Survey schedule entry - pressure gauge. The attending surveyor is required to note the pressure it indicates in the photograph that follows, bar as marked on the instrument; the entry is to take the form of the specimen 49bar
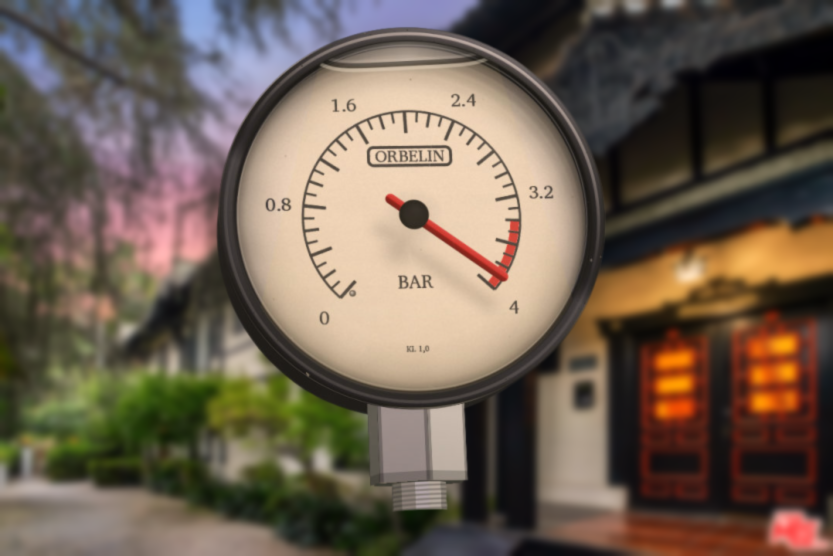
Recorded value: 3.9bar
